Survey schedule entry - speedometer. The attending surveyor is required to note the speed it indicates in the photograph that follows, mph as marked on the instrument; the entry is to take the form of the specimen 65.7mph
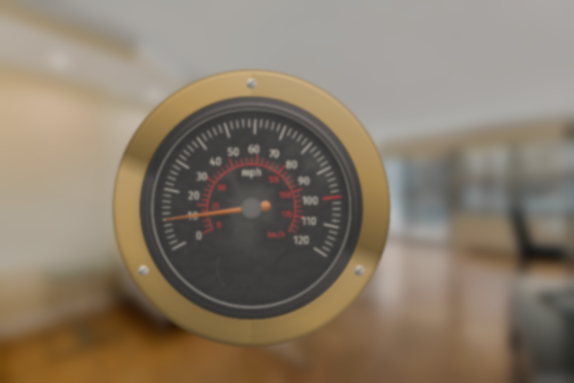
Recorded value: 10mph
